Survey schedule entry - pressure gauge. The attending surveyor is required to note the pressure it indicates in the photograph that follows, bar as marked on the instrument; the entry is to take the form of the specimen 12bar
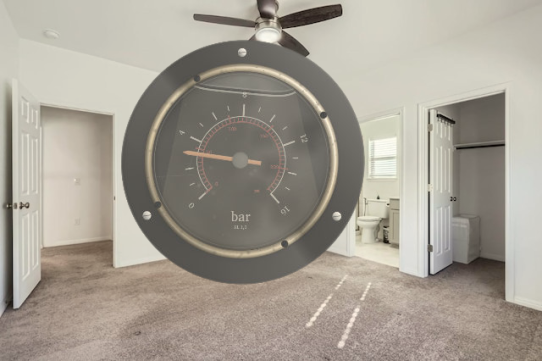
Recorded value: 3bar
